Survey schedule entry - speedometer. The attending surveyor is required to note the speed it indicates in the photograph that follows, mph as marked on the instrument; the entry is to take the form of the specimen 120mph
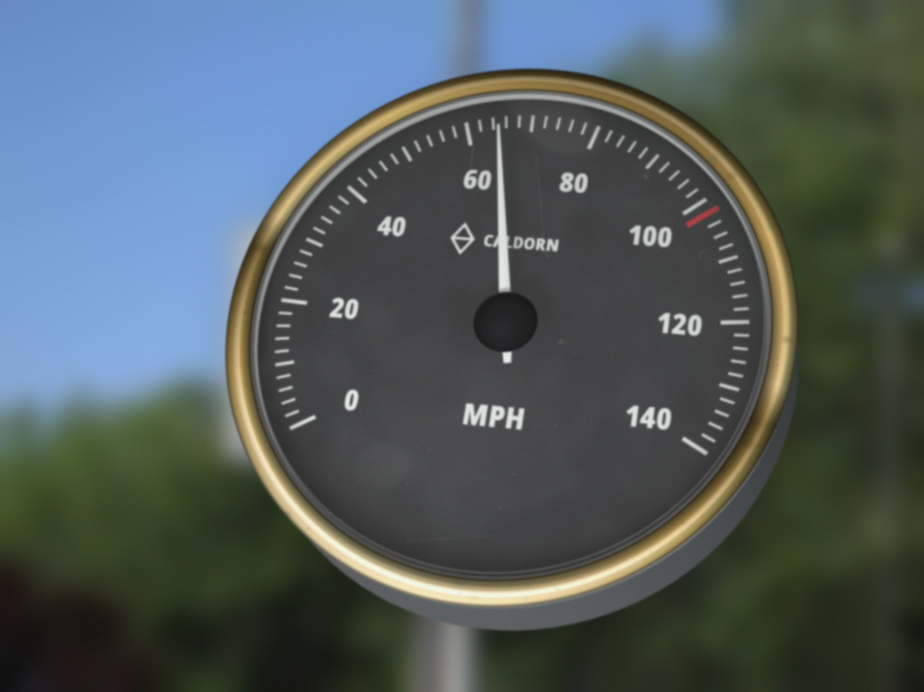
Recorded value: 65mph
